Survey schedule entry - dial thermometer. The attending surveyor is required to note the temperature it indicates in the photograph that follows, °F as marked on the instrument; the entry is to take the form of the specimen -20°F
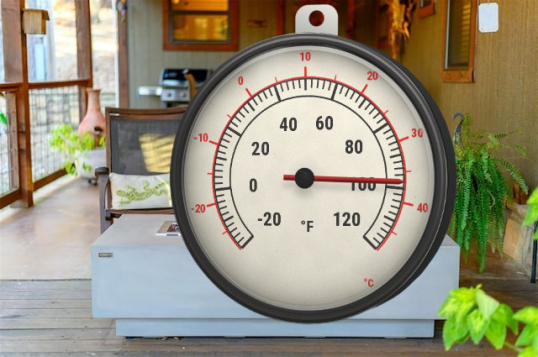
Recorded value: 98°F
